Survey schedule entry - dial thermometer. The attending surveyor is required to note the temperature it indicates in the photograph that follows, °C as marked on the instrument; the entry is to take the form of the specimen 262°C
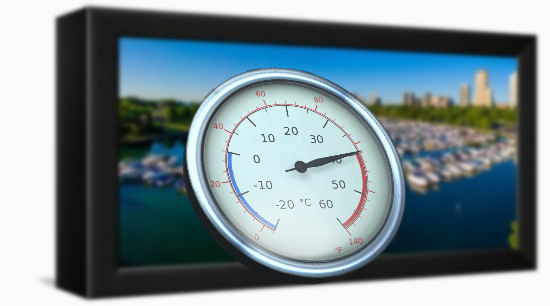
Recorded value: 40°C
